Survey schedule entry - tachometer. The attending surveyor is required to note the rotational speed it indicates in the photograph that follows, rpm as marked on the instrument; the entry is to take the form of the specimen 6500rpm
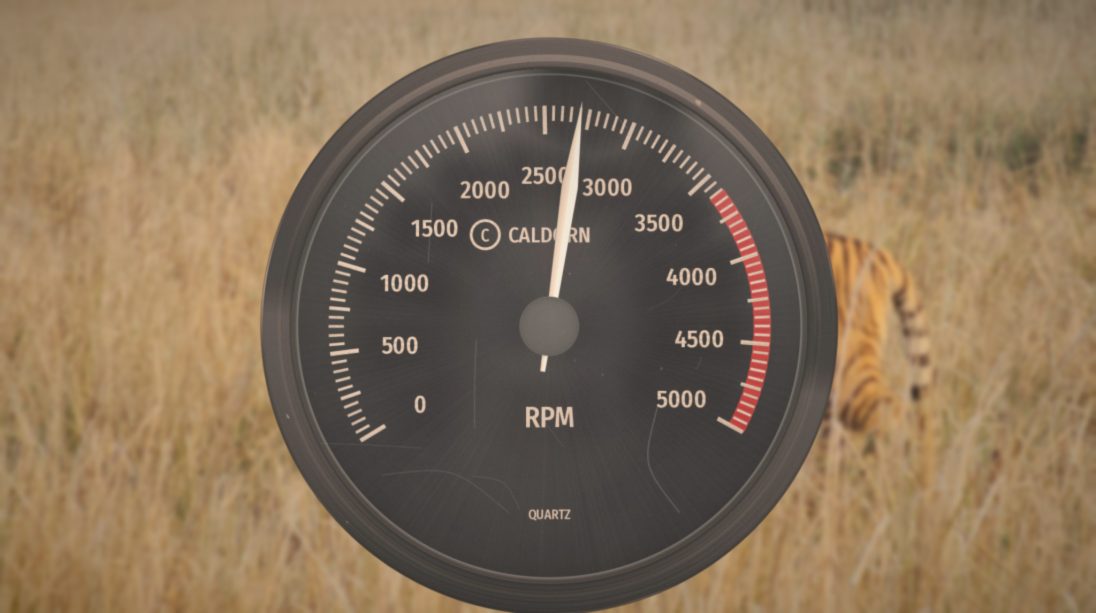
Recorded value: 2700rpm
